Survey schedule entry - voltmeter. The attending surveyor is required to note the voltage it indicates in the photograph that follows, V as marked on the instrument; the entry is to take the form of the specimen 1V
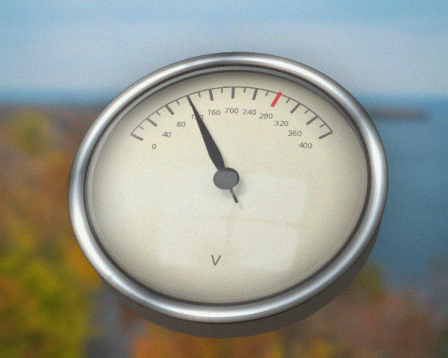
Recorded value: 120V
